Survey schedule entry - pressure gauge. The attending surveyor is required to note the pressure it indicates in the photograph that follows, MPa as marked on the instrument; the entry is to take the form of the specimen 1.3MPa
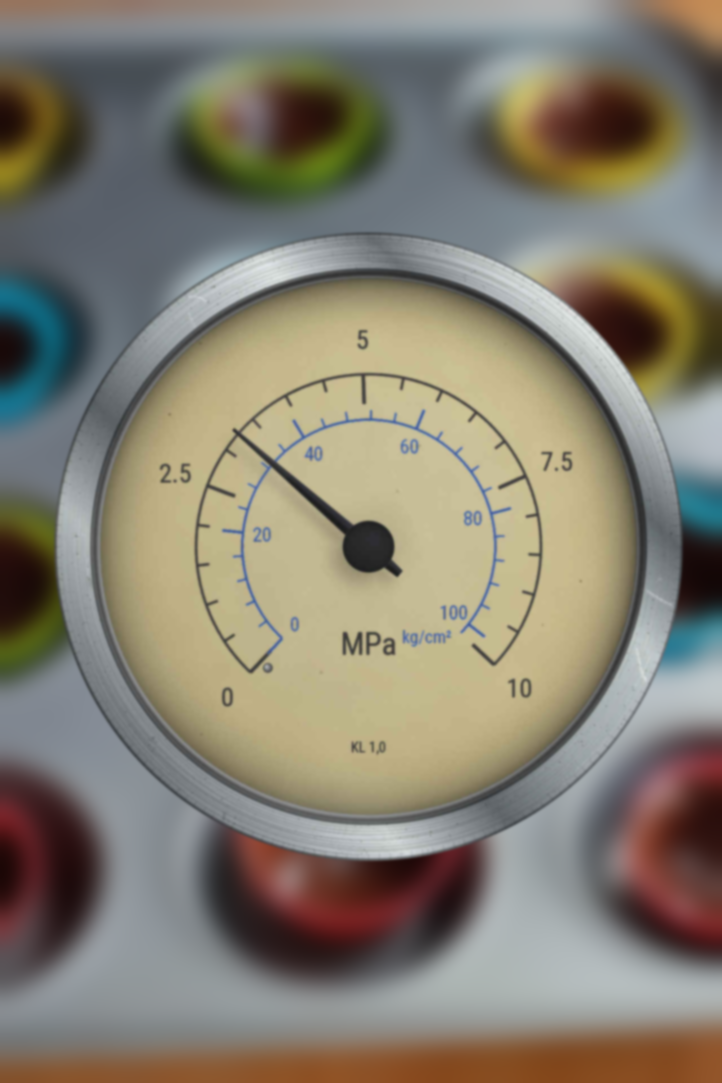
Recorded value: 3.25MPa
